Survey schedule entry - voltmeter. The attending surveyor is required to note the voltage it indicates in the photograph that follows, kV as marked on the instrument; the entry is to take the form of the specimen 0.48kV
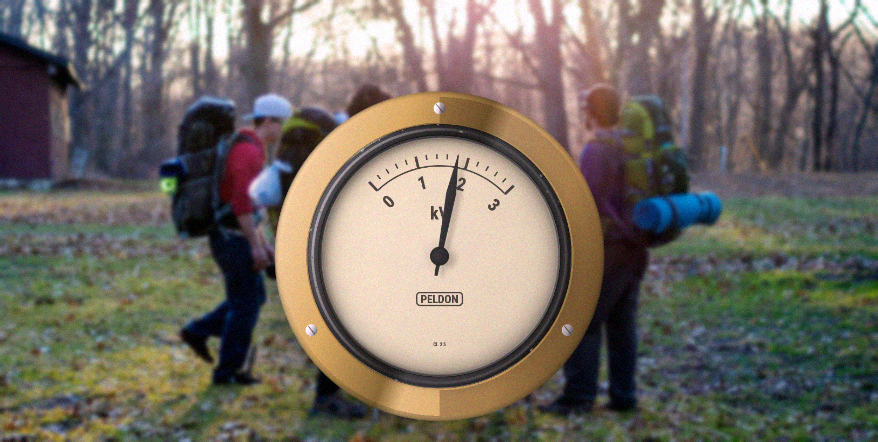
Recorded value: 1.8kV
